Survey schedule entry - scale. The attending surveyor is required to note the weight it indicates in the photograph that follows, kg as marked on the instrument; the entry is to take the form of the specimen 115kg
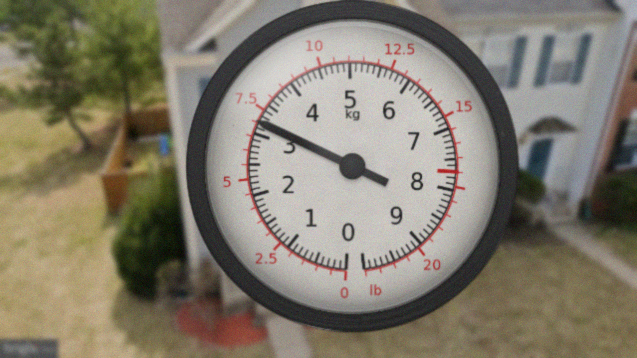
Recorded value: 3.2kg
